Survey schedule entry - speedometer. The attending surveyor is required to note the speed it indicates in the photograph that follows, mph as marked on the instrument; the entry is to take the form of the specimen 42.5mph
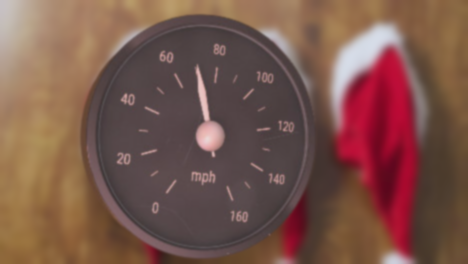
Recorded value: 70mph
